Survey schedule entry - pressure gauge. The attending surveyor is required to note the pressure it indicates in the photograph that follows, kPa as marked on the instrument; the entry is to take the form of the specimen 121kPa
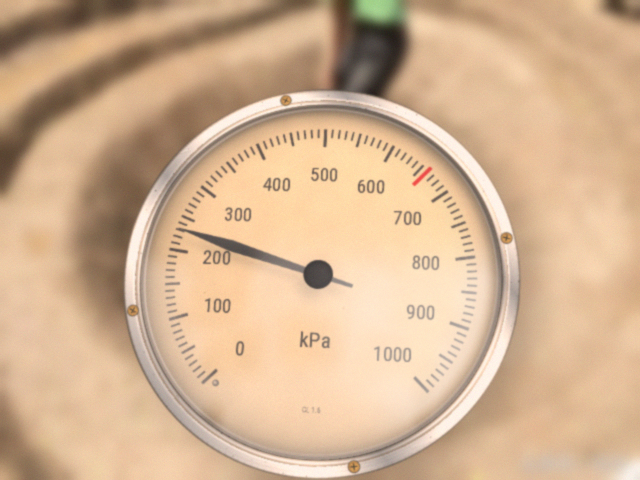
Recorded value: 230kPa
